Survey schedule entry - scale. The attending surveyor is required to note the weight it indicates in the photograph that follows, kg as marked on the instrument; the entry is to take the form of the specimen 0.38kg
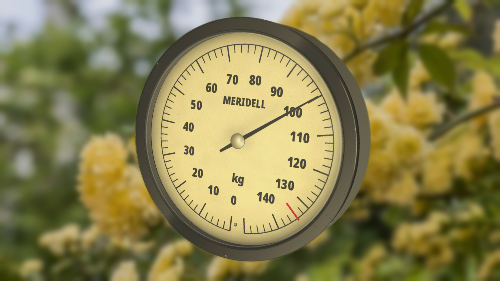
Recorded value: 100kg
